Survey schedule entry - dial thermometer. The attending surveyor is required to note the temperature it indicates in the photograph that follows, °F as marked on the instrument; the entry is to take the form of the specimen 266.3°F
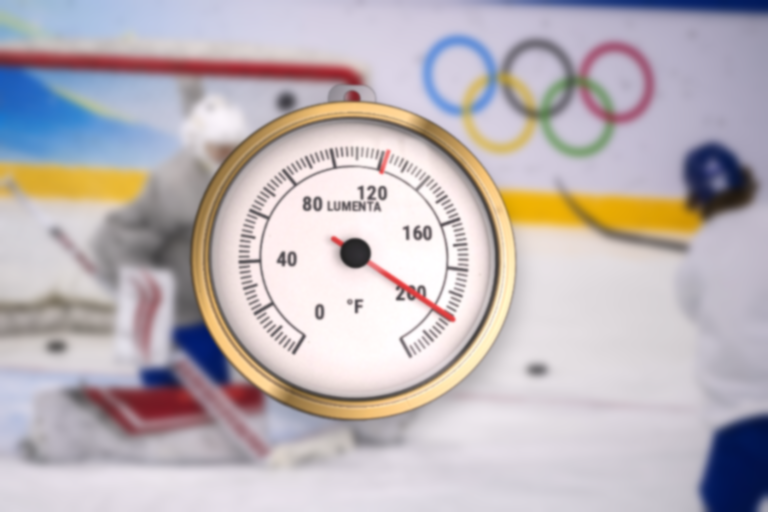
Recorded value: 200°F
